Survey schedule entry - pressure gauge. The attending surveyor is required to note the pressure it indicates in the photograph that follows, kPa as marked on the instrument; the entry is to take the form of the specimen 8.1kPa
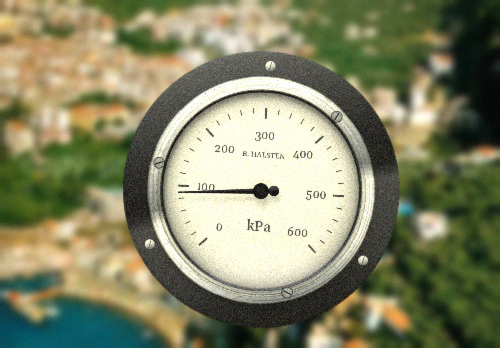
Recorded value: 90kPa
